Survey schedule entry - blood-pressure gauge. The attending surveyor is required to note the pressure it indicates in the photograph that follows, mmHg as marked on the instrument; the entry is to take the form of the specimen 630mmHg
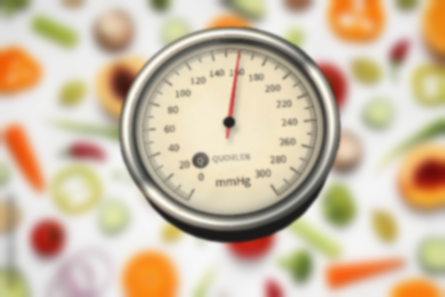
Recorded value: 160mmHg
